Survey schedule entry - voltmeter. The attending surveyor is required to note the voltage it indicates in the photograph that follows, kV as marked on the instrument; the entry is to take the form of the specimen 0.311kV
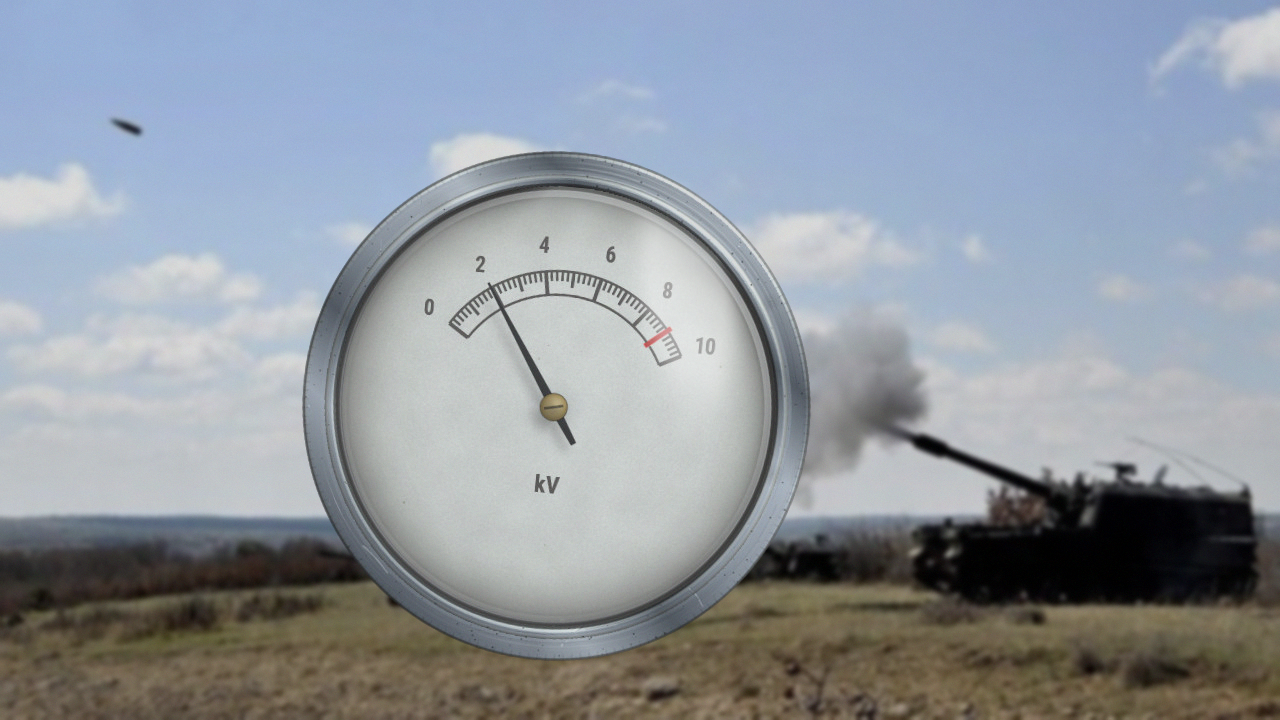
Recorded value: 2kV
